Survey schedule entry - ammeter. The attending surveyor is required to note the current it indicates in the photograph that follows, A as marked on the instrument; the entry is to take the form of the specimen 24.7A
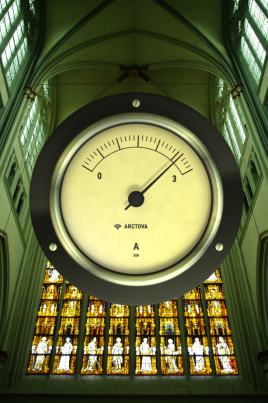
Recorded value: 2.6A
